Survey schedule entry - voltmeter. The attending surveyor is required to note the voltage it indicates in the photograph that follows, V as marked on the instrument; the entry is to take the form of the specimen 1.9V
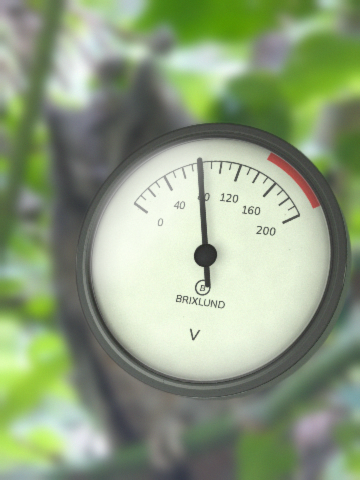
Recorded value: 80V
